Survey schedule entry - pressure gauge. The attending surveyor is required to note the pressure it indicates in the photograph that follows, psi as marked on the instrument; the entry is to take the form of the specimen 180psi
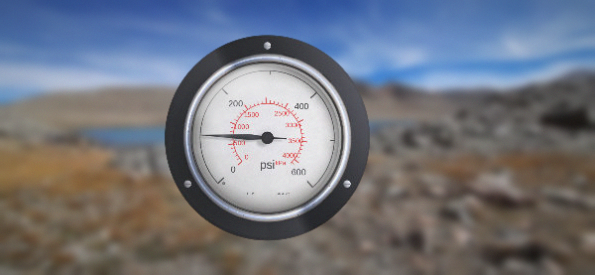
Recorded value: 100psi
